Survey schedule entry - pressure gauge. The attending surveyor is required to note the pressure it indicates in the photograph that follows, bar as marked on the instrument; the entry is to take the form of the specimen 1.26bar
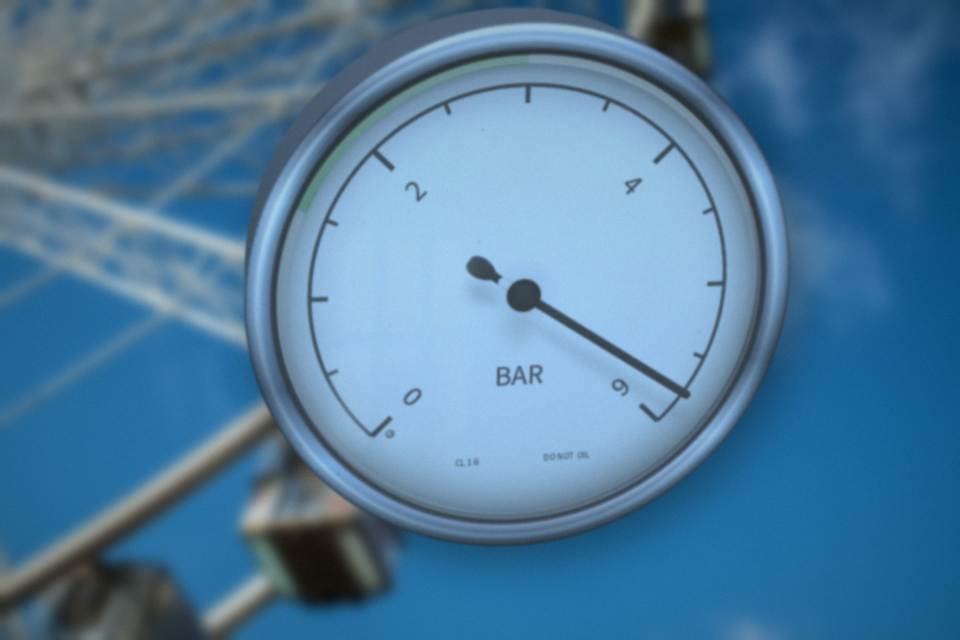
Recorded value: 5.75bar
